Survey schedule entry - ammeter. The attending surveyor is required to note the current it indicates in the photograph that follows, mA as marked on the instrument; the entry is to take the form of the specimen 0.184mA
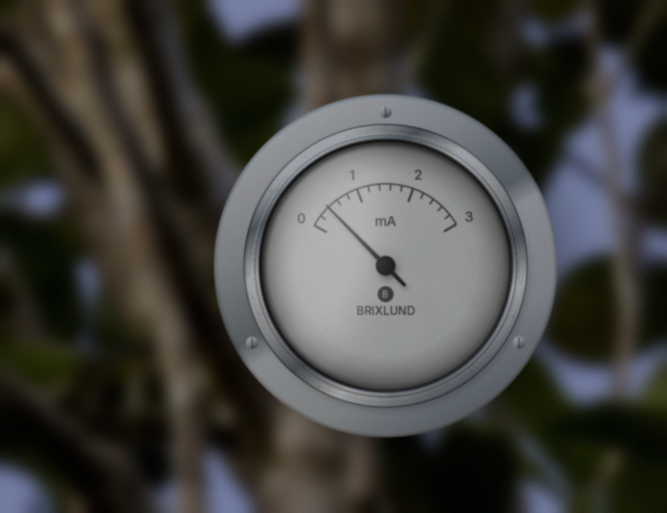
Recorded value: 0.4mA
